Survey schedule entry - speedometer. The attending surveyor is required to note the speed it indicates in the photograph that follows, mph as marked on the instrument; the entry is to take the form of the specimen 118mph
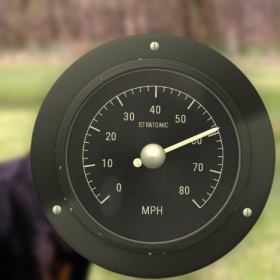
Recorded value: 59mph
